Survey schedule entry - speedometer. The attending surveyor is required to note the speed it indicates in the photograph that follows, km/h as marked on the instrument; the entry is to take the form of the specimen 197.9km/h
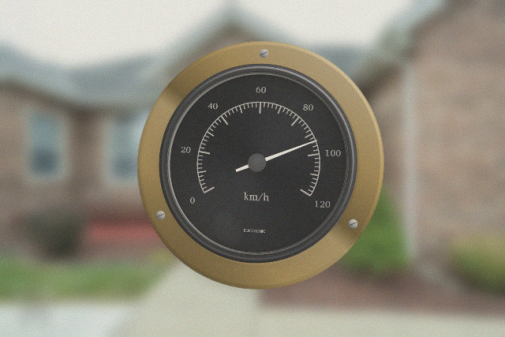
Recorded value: 94km/h
